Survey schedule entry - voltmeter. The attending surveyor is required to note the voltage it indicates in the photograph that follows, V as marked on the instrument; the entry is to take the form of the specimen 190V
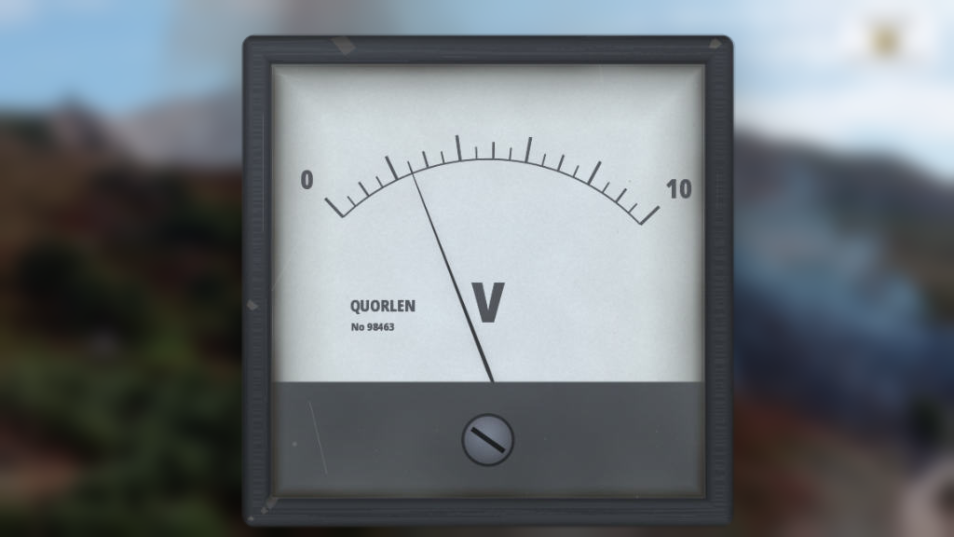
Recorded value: 2.5V
